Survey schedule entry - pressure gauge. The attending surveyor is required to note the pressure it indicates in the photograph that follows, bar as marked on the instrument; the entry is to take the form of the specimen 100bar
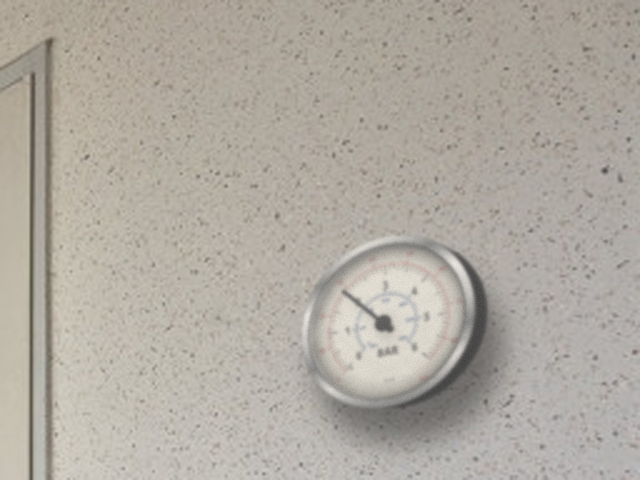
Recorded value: 2bar
